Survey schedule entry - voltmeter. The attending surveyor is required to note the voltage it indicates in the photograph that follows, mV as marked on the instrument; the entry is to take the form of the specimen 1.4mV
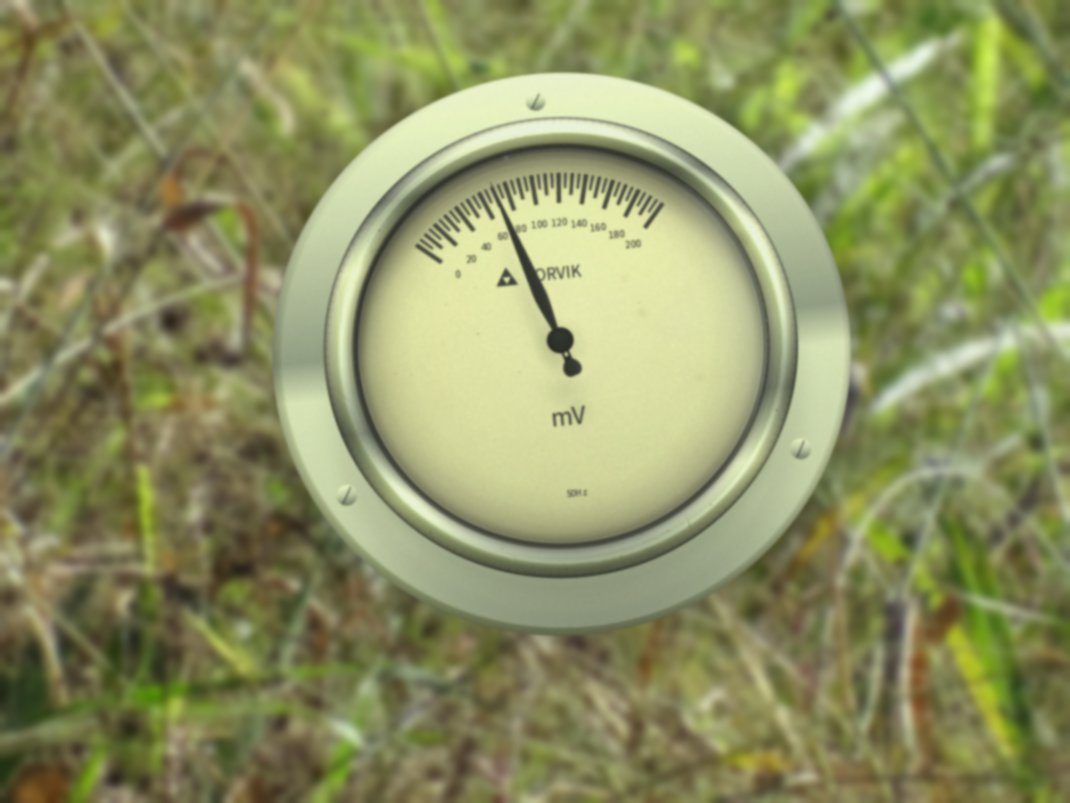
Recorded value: 70mV
